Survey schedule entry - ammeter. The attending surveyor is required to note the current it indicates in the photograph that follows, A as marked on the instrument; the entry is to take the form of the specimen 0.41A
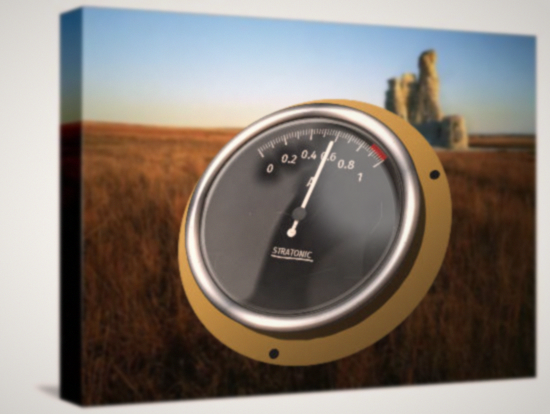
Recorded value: 0.6A
